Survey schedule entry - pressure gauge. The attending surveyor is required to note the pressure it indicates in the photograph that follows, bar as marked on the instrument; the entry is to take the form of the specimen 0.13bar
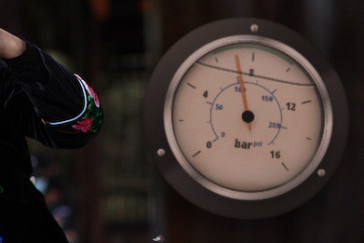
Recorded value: 7bar
